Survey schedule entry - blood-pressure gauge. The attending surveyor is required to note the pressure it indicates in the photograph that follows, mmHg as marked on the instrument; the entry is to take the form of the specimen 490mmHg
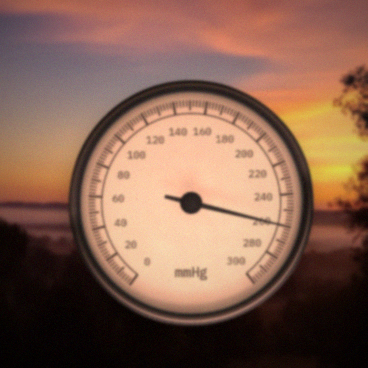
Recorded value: 260mmHg
